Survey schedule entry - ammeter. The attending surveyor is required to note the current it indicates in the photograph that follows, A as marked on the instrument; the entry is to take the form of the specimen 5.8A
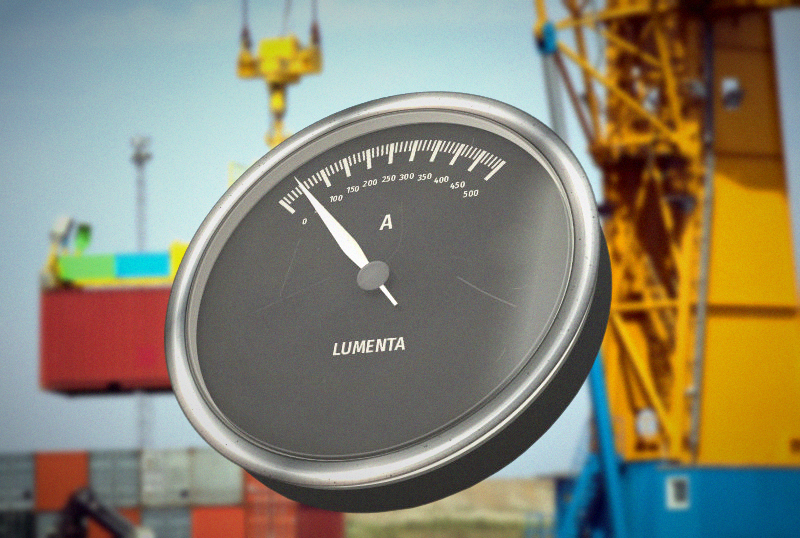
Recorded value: 50A
